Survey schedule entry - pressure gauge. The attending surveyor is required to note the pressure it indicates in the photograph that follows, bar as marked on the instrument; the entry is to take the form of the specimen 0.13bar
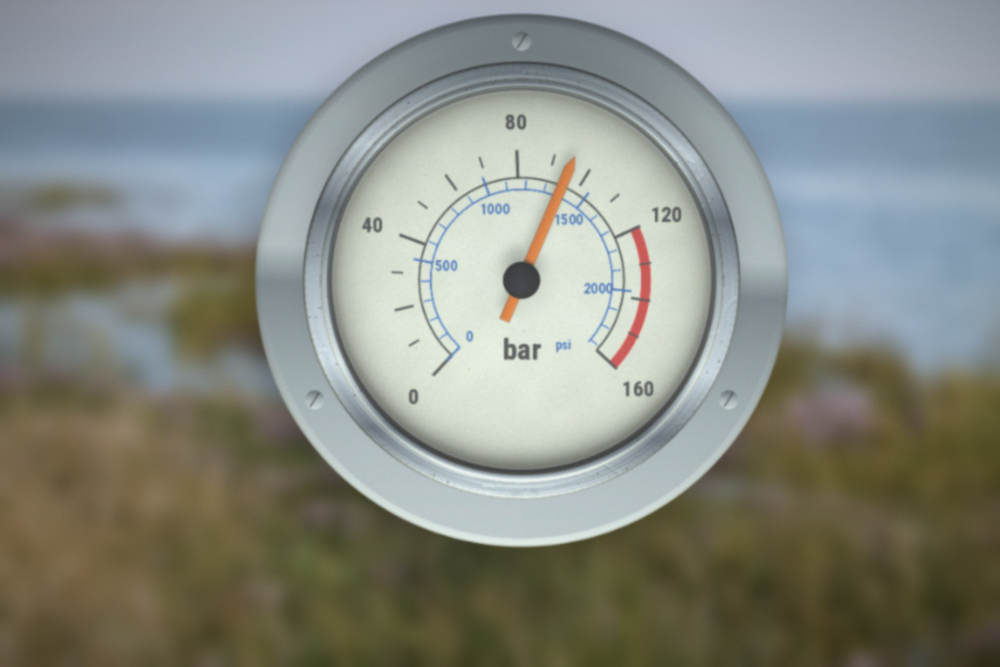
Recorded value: 95bar
